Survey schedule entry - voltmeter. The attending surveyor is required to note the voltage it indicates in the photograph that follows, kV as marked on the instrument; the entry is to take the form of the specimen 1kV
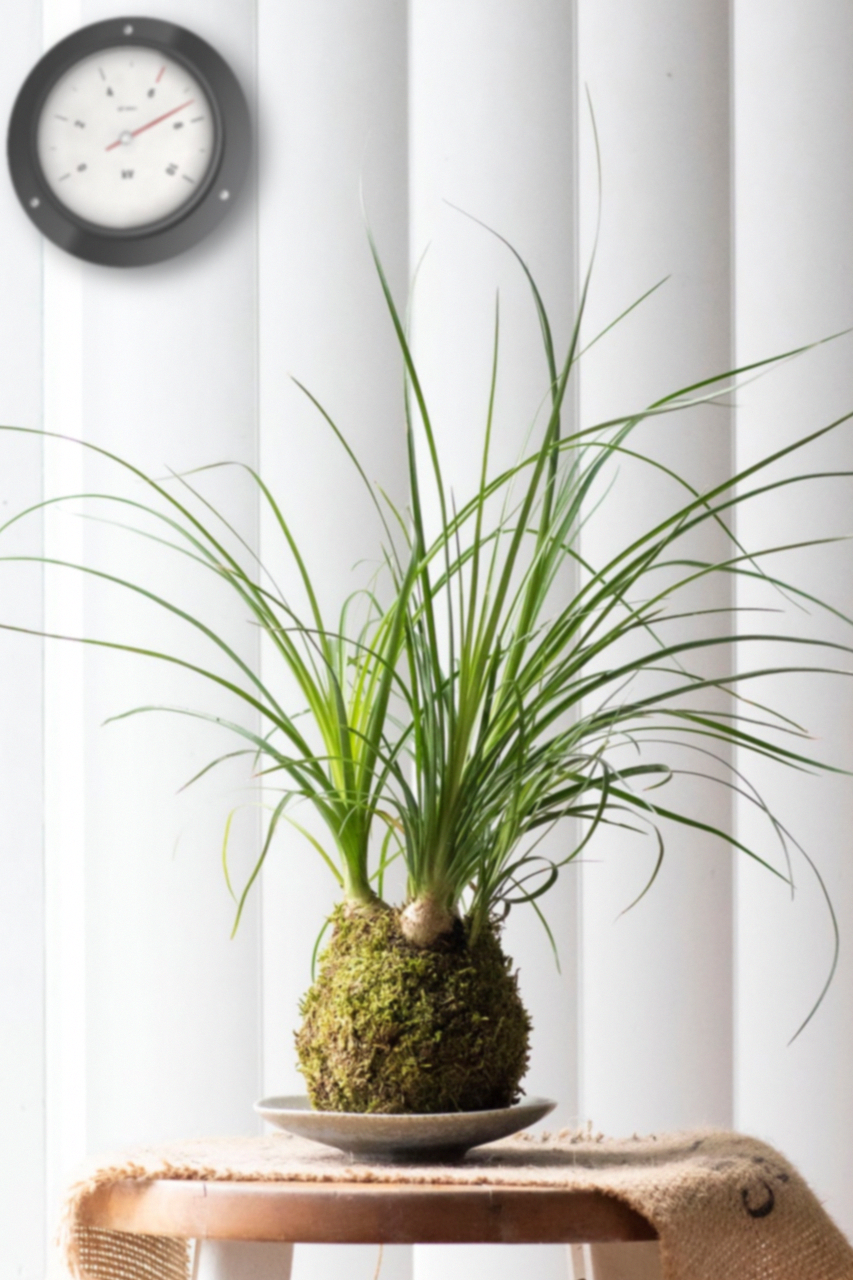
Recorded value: 7.5kV
